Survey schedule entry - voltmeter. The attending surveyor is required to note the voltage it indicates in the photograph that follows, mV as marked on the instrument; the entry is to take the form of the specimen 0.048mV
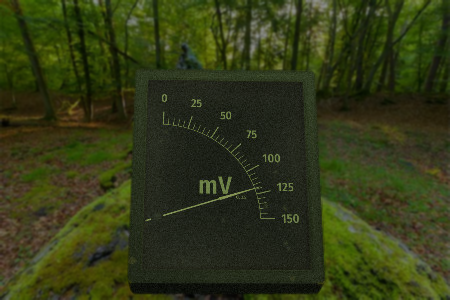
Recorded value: 120mV
